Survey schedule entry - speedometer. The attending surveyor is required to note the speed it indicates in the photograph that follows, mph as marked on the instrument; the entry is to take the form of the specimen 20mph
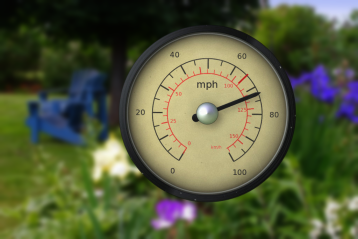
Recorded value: 72.5mph
